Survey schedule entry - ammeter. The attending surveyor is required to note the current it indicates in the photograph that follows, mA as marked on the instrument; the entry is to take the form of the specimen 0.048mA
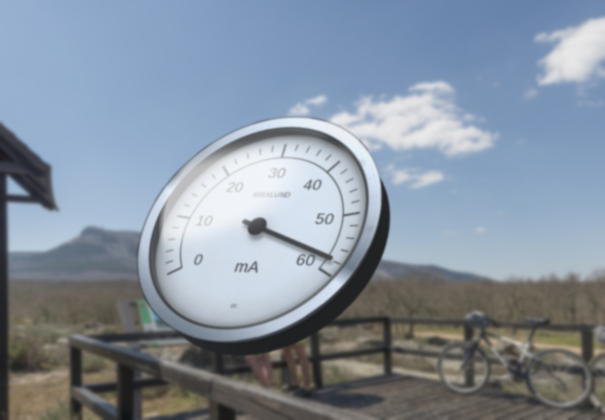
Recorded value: 58mA
